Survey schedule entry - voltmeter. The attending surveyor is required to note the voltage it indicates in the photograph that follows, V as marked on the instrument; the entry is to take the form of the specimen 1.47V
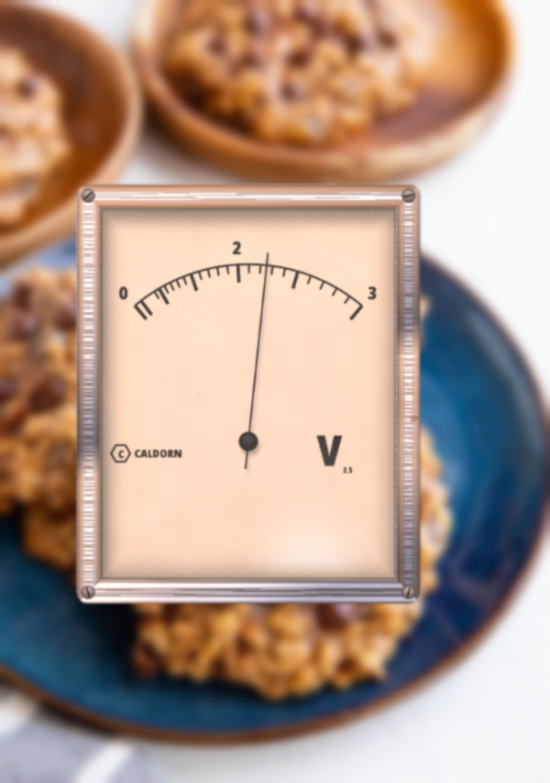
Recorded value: 2.25V
